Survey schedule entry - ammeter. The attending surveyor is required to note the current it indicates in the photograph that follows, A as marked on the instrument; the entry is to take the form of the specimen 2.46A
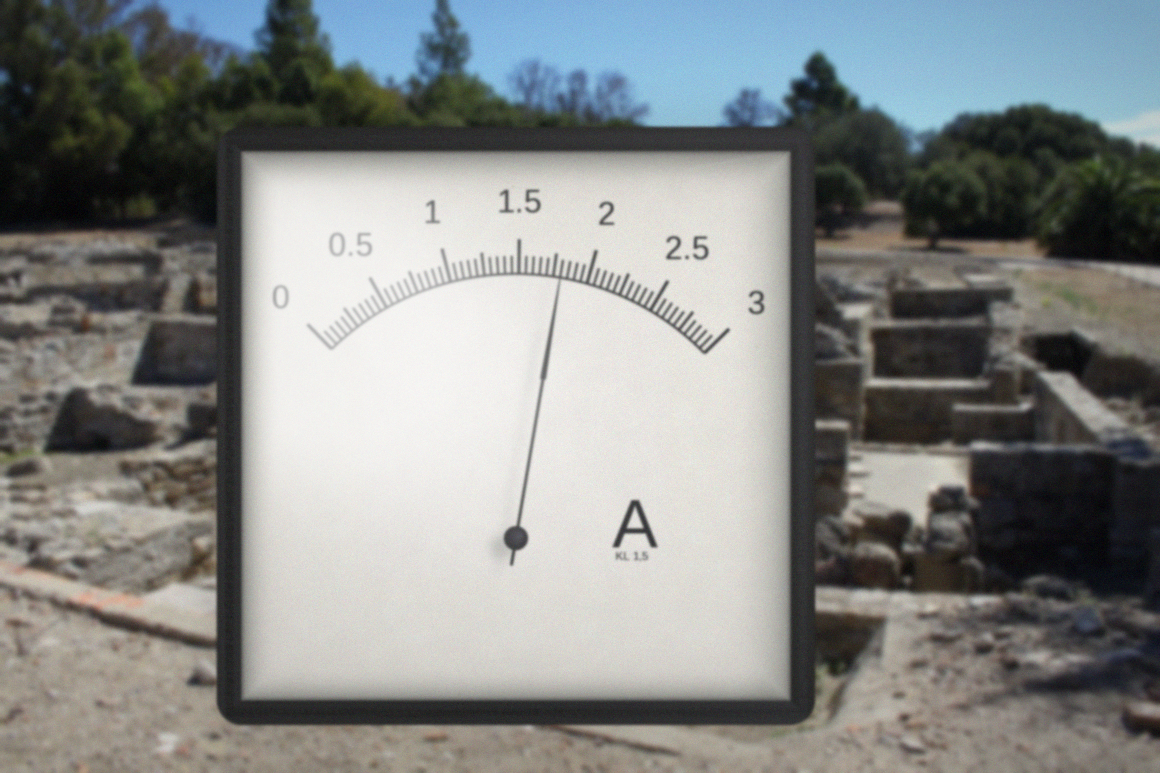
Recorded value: 1.8A
